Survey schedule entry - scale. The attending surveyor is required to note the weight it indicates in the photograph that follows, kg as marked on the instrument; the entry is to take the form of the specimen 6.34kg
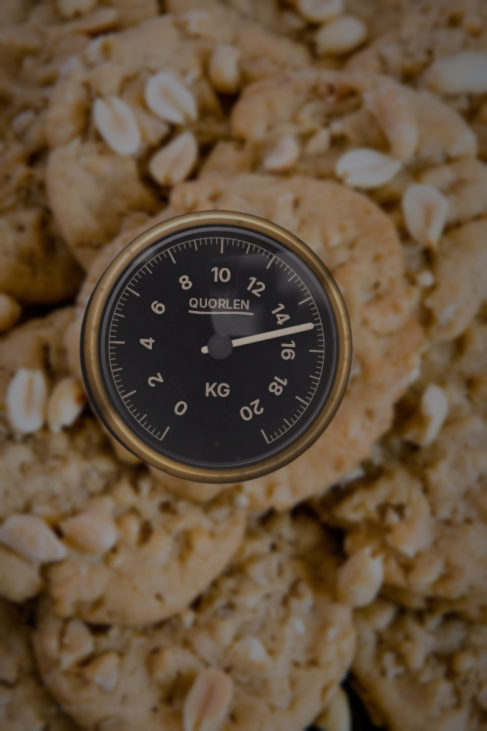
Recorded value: 15kg
